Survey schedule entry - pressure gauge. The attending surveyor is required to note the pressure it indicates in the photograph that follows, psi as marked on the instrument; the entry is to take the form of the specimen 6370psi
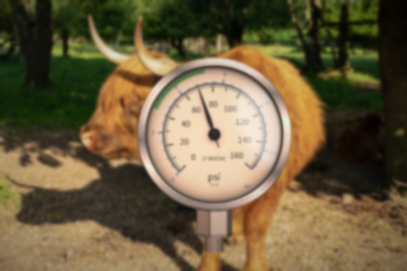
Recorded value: 70psi
